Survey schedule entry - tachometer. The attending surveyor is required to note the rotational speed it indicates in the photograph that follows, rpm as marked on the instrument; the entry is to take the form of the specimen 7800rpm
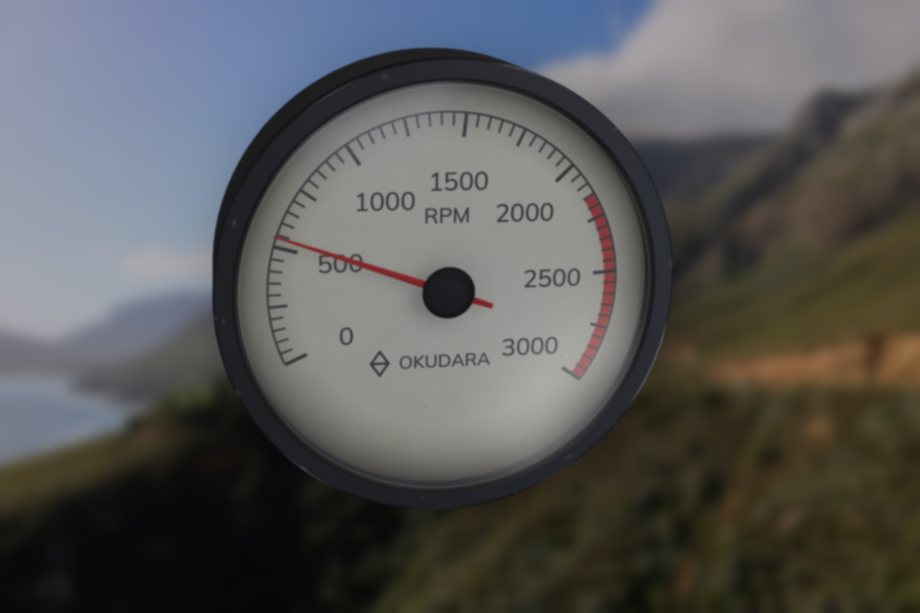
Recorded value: 550rpm
